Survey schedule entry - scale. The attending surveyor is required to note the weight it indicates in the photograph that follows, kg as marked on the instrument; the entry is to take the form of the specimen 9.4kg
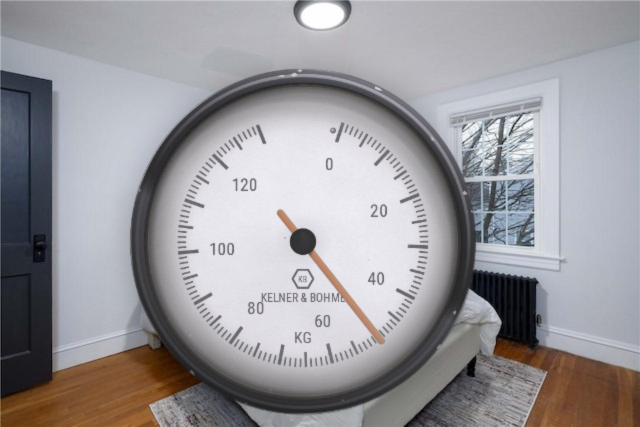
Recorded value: 50kg
